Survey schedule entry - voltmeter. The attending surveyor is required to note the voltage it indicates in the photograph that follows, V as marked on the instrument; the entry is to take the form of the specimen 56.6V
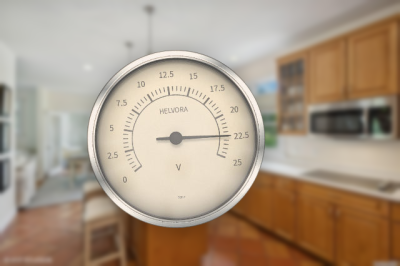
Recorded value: 22.5V
